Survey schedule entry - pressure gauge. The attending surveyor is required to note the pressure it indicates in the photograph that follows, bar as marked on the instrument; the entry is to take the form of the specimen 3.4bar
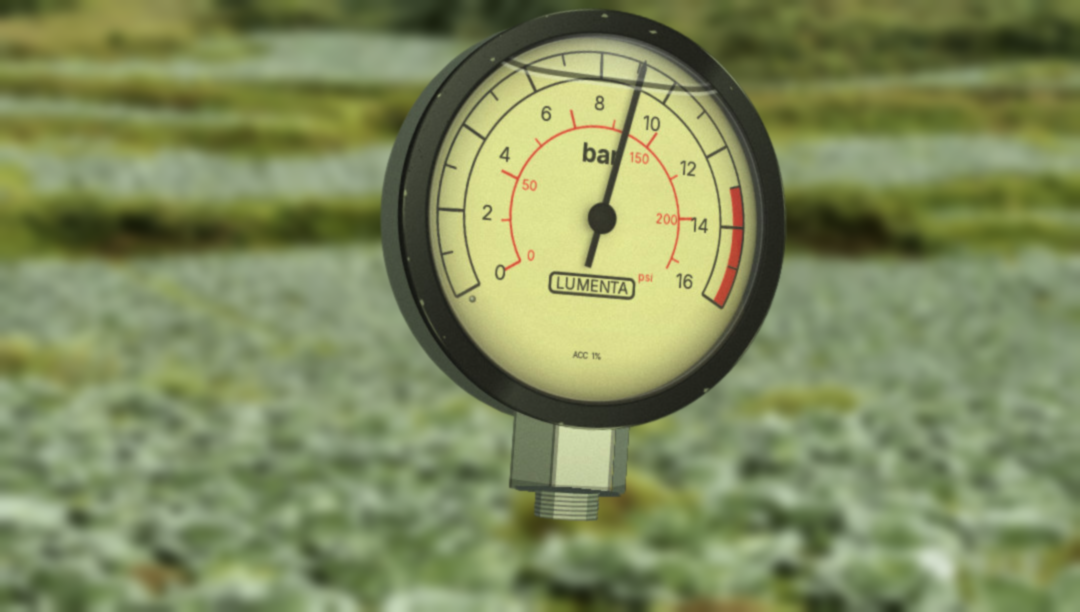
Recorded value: 9bar
